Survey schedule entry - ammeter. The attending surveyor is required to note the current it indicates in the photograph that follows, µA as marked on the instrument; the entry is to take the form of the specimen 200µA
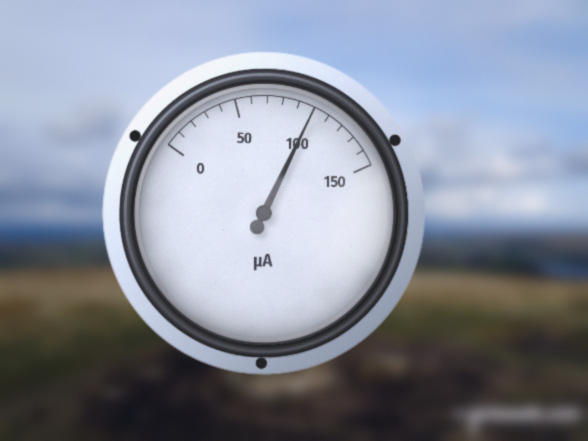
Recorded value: 100µA
